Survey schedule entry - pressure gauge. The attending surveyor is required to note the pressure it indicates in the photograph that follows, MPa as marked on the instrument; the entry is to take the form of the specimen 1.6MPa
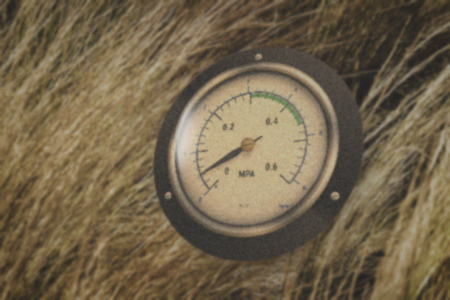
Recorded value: 0.04MPa
